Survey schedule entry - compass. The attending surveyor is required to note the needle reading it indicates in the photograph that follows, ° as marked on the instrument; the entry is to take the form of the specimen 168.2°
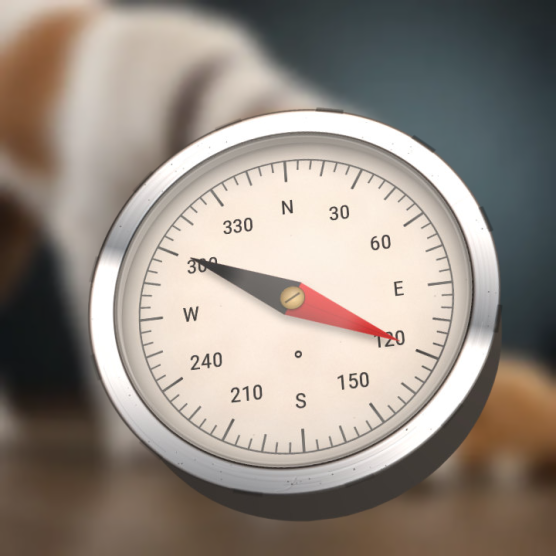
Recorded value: 120°
